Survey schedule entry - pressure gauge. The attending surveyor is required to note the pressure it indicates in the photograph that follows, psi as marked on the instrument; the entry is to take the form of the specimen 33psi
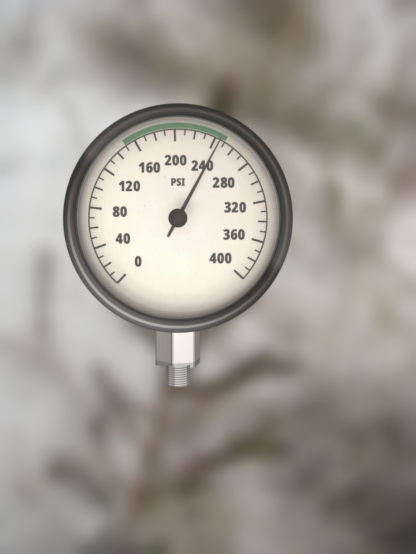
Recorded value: 245psi
